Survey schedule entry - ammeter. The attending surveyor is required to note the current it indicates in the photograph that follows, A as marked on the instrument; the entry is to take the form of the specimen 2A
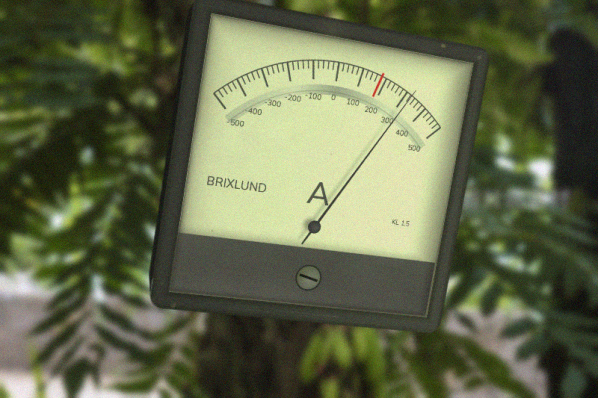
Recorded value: 320A
